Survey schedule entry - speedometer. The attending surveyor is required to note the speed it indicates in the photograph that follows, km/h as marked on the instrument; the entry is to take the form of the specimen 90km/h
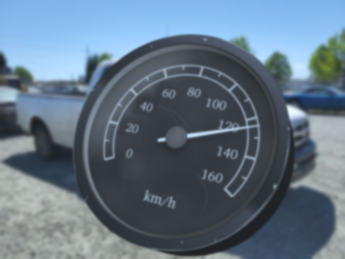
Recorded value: 125km/h
